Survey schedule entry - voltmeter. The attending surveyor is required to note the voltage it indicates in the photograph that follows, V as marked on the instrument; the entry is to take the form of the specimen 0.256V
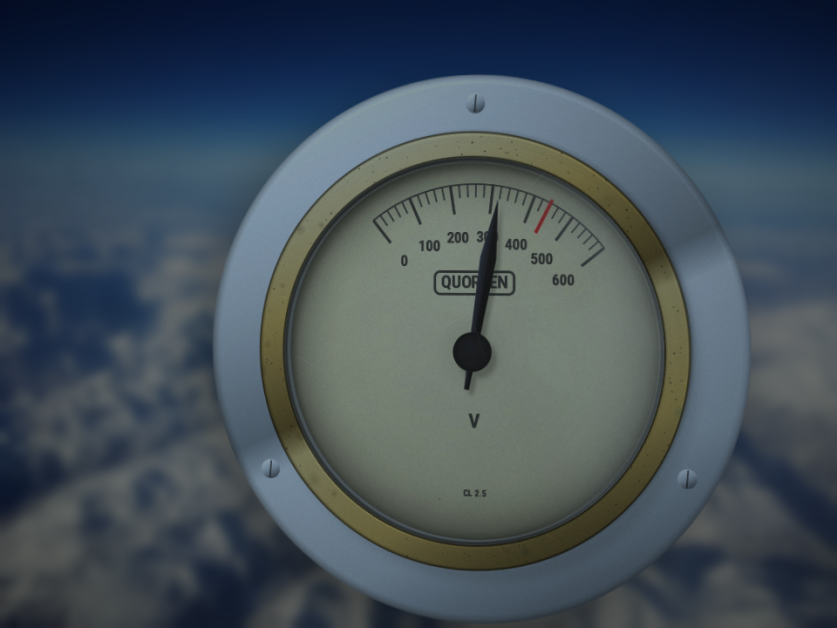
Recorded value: 320V
